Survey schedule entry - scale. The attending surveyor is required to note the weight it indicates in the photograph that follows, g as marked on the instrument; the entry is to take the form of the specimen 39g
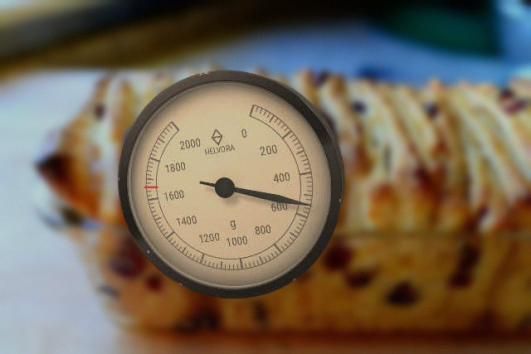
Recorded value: 540g
